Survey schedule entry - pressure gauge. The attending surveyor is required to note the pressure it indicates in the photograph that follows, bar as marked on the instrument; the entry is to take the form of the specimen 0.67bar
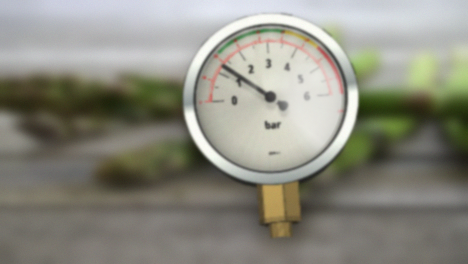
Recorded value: 1.25bar
